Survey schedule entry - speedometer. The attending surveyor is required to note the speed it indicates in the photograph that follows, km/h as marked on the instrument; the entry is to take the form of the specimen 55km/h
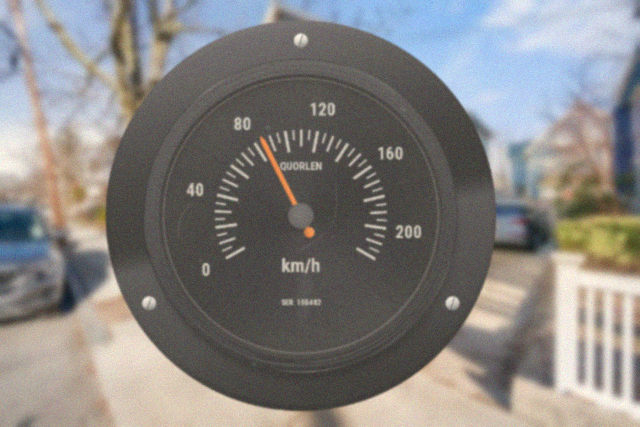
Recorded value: 85km/h
